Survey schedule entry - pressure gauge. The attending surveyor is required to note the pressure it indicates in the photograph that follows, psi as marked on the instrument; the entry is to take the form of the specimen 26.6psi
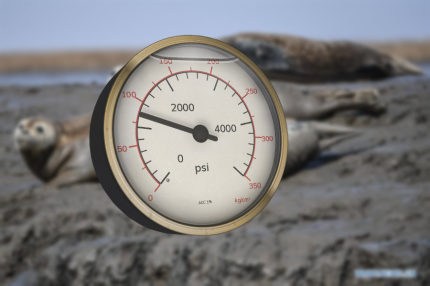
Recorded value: 1200psi
